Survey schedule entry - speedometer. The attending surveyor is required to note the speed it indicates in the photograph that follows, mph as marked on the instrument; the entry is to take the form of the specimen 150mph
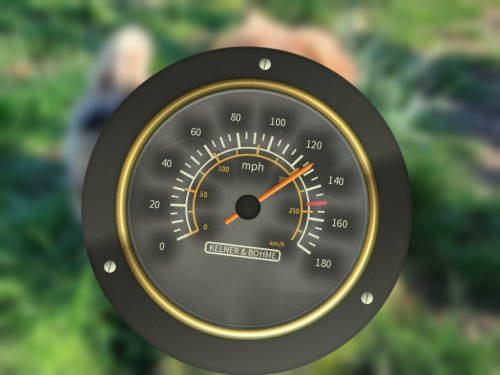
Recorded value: 127.5mph
